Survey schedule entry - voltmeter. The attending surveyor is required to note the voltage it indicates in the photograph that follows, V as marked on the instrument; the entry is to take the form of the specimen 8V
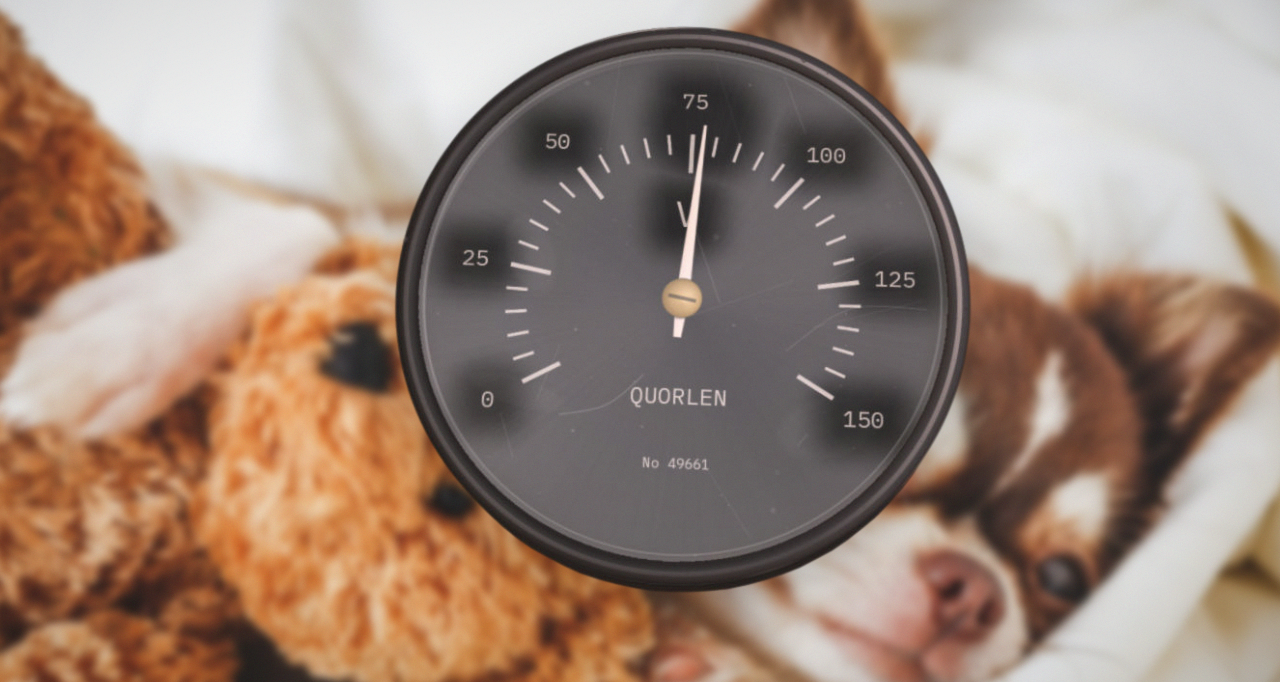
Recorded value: 77.5V
